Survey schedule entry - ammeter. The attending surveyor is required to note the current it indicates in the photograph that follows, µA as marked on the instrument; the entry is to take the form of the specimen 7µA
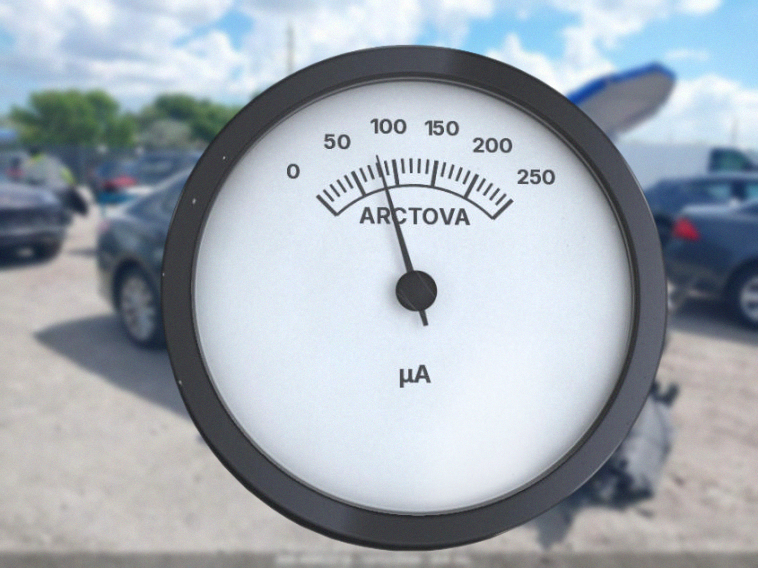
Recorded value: 80µA
